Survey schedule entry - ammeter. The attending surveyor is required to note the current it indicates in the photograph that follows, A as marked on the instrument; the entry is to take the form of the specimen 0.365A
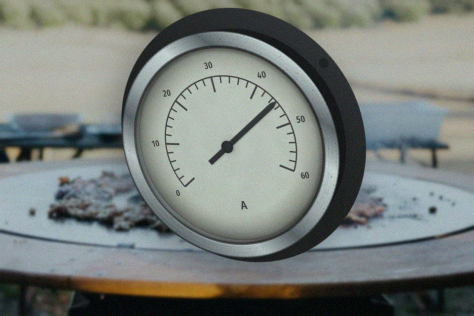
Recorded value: 45A
